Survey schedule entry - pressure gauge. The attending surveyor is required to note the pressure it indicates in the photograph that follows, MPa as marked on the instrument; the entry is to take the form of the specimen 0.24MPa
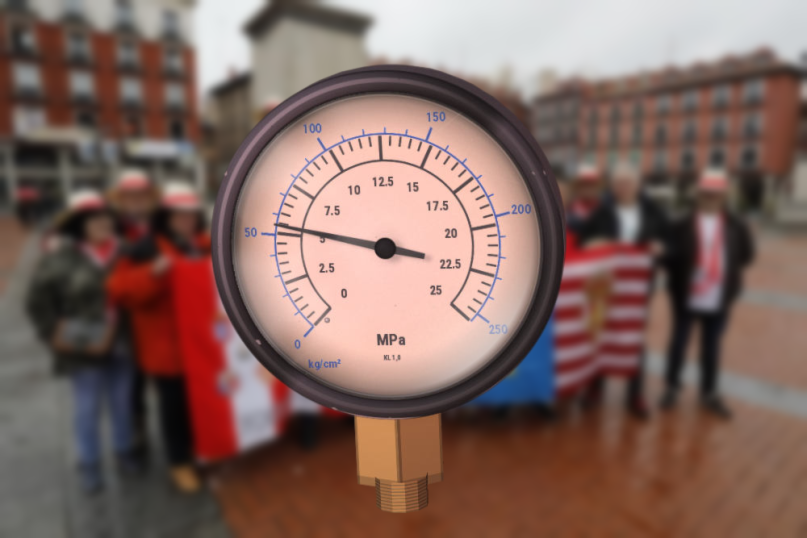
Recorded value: 5.5MPa
